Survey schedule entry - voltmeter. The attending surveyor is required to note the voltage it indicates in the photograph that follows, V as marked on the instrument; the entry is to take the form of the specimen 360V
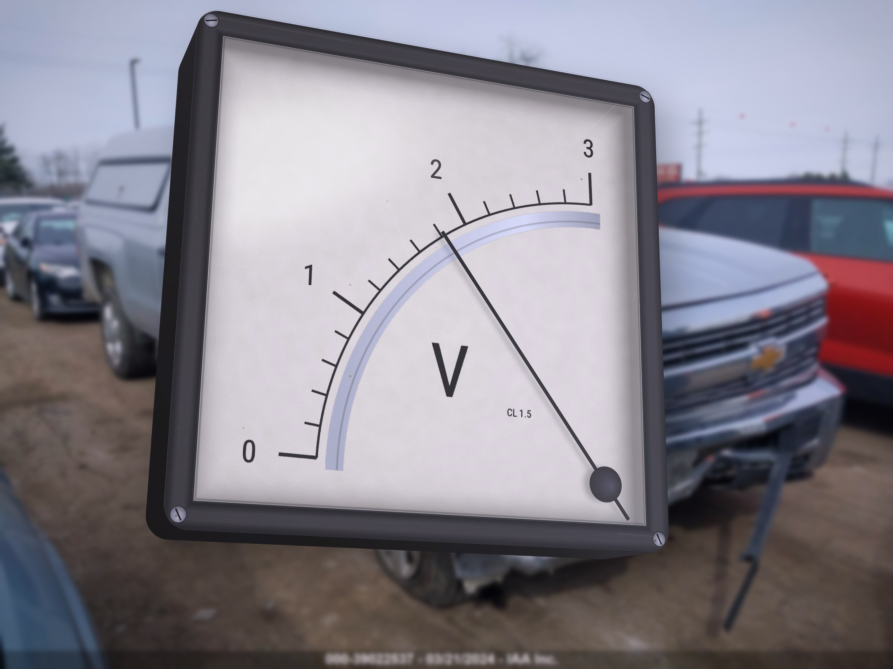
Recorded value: 1.8V
